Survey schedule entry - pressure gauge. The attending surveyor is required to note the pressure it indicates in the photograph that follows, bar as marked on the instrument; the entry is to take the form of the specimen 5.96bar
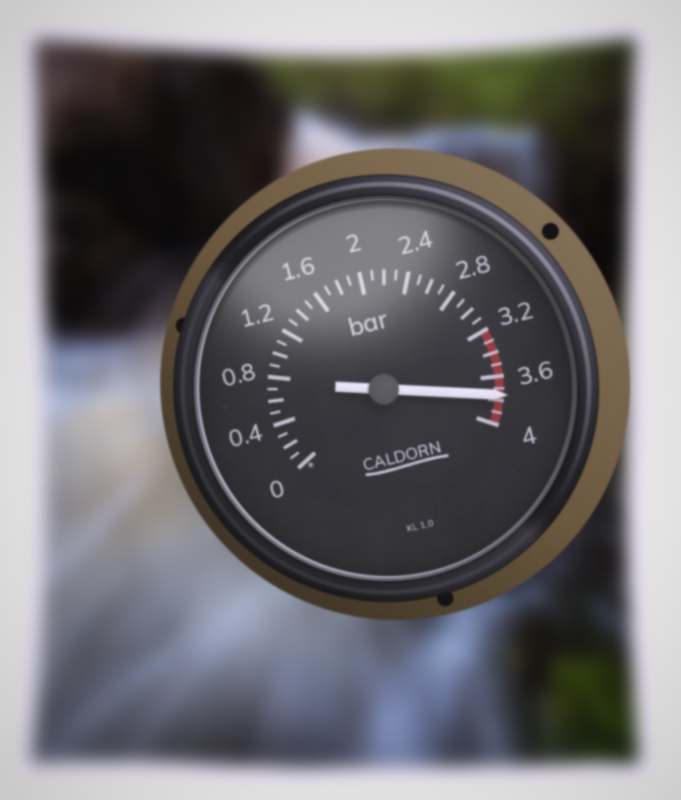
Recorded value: 3.75bar
